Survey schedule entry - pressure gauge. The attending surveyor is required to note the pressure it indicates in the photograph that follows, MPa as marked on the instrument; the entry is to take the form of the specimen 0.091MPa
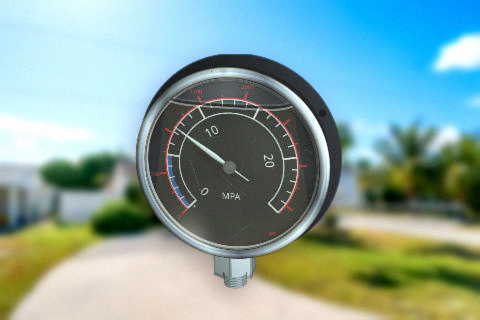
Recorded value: 7.5MPa
